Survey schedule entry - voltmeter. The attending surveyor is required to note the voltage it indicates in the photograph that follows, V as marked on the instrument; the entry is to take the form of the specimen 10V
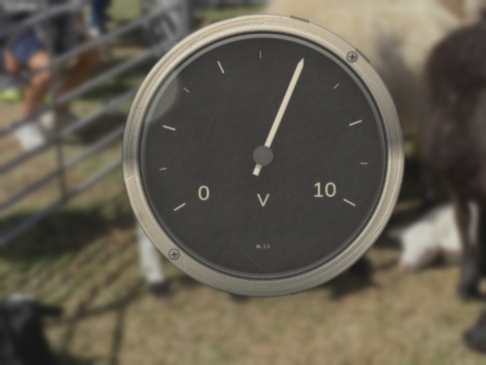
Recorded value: 6V
